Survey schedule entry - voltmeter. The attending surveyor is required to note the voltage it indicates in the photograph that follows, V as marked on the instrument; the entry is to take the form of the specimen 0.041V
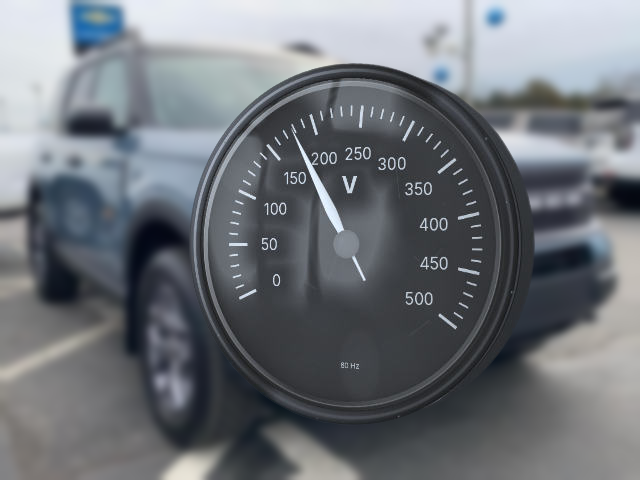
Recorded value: 180V
